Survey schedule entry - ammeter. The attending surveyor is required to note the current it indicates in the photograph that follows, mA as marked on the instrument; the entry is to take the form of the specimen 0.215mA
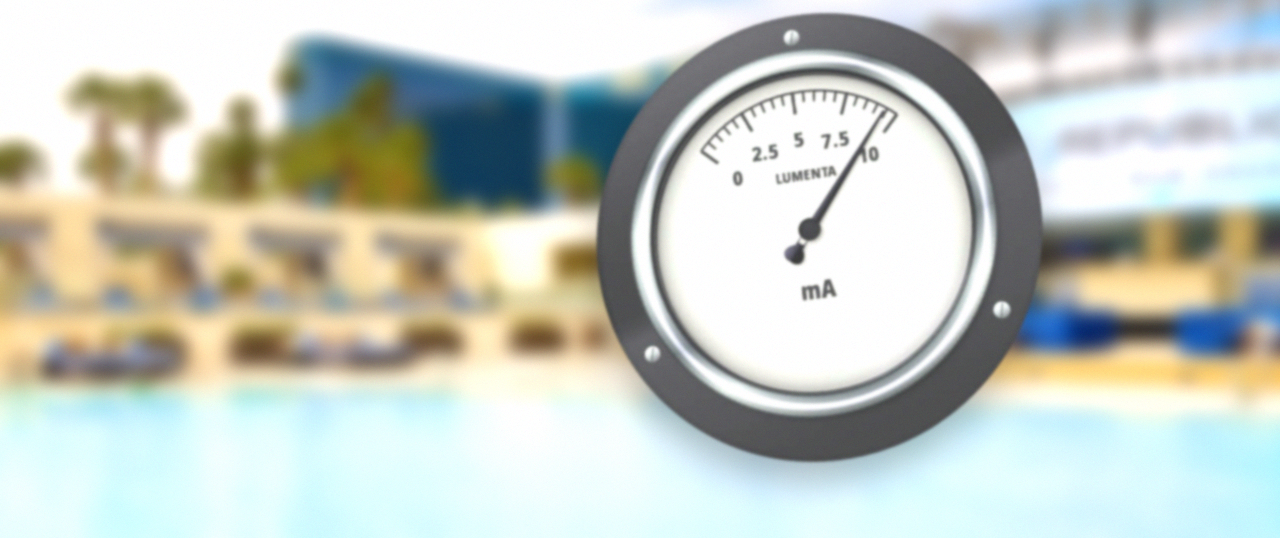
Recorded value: 9.5mA
